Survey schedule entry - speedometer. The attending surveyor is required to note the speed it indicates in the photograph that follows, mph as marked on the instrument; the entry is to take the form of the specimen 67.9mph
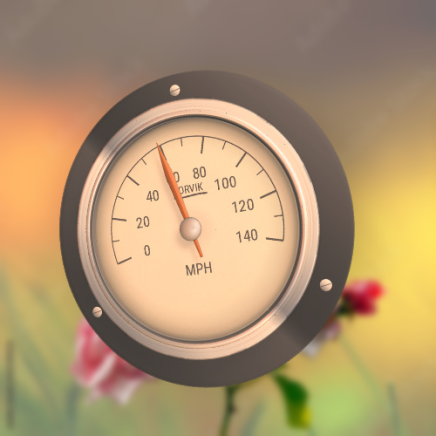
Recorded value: 60mph
